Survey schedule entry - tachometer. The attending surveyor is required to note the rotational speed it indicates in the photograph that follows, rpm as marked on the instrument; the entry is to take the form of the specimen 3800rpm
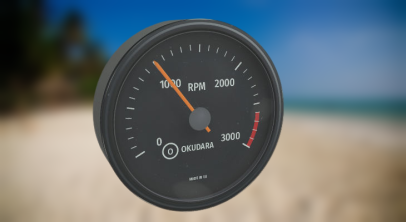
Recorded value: 1000rpm
